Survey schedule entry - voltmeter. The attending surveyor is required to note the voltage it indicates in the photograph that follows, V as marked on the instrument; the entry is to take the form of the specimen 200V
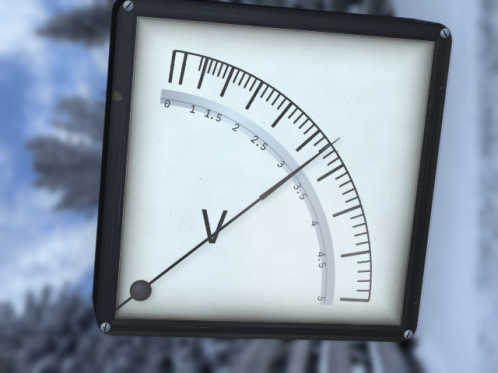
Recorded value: 3.2V
